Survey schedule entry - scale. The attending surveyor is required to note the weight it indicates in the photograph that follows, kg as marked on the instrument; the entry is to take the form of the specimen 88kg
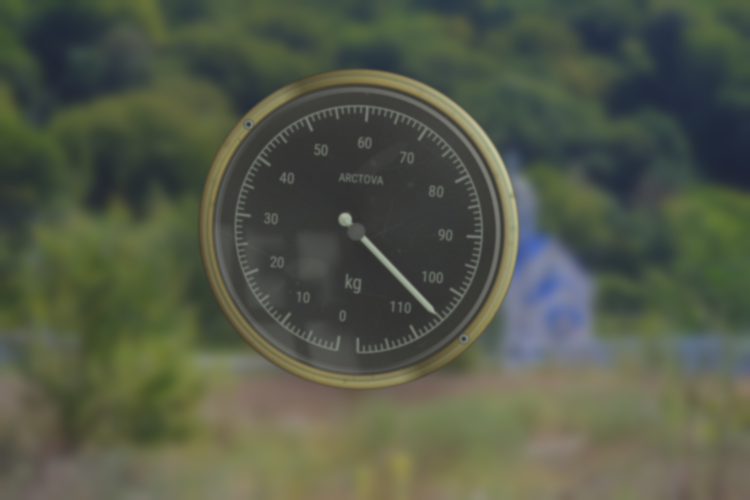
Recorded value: 105kg
